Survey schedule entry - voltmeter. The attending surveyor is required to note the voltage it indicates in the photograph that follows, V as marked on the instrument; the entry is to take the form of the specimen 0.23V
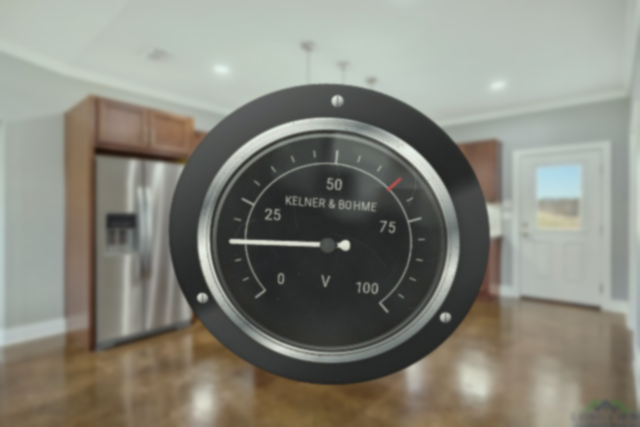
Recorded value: 15V
